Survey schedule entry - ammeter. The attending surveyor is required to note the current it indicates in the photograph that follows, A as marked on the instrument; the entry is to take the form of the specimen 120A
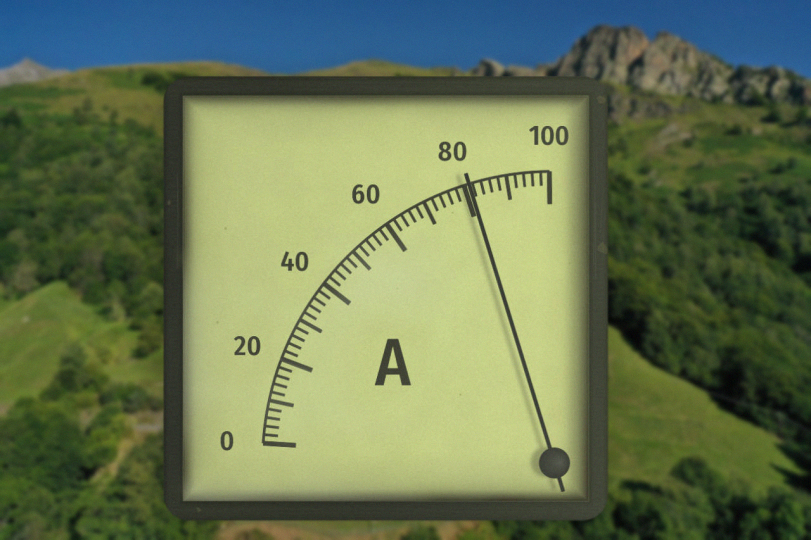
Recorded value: 81A
